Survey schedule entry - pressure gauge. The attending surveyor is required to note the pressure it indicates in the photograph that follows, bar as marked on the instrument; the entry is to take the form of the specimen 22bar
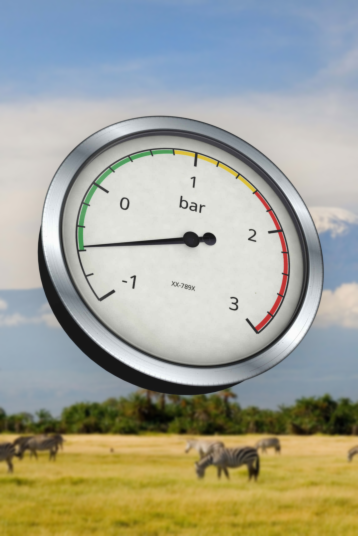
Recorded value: -0.6bar
